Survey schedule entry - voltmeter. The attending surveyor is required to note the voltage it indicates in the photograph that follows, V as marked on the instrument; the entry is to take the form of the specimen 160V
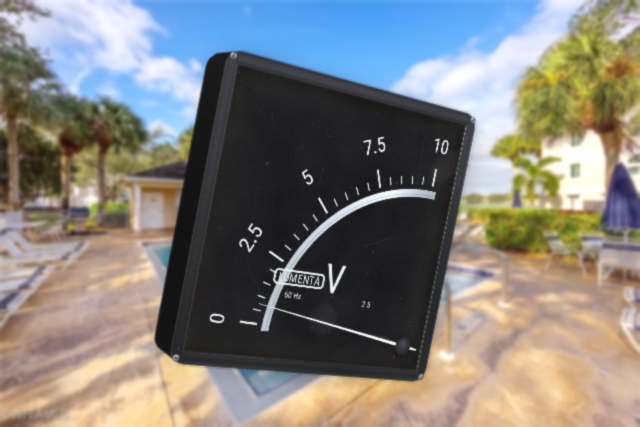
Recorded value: 0.75V
